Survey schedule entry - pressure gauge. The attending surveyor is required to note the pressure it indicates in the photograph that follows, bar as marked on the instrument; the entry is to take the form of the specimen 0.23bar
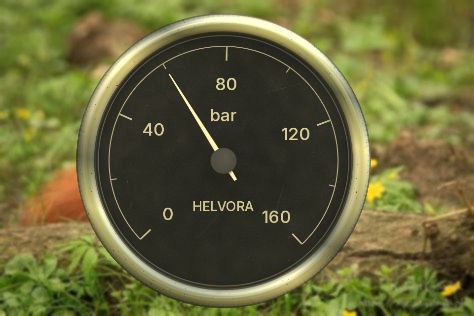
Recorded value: 60bar
